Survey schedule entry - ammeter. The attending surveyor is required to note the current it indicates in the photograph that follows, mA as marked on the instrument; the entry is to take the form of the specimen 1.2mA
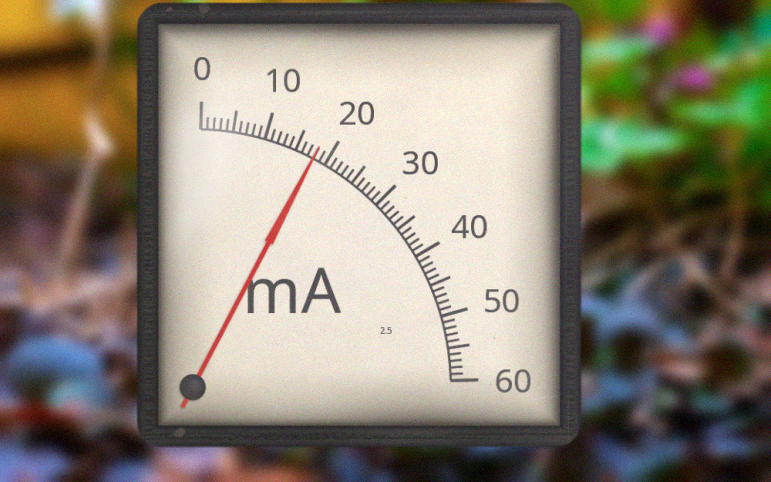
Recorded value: 18mA
